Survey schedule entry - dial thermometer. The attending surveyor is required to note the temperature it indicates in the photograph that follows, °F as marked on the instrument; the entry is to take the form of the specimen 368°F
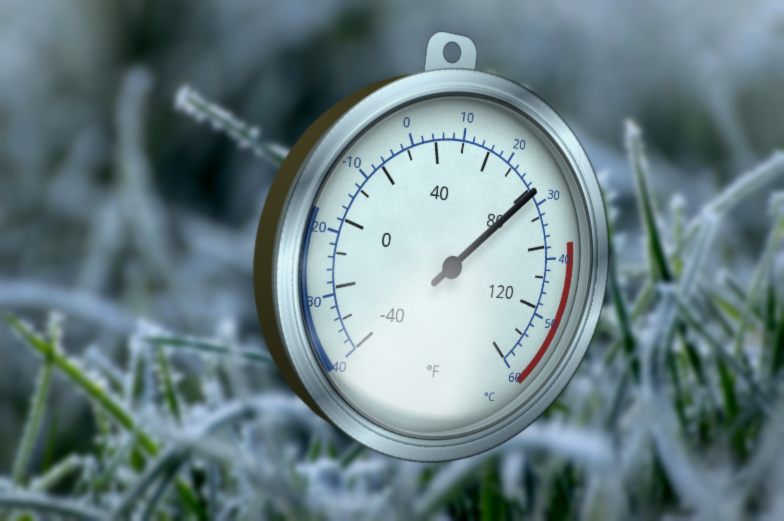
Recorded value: 80°F
